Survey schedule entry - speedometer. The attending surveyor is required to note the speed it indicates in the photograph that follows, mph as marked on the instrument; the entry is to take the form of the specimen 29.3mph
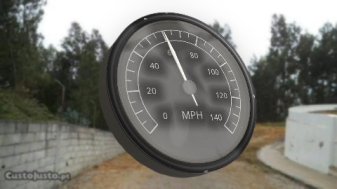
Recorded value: 60mph
